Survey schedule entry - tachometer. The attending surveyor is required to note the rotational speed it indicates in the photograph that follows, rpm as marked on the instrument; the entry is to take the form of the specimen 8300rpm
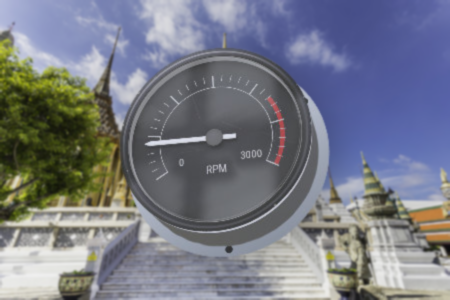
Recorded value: 400rpm
